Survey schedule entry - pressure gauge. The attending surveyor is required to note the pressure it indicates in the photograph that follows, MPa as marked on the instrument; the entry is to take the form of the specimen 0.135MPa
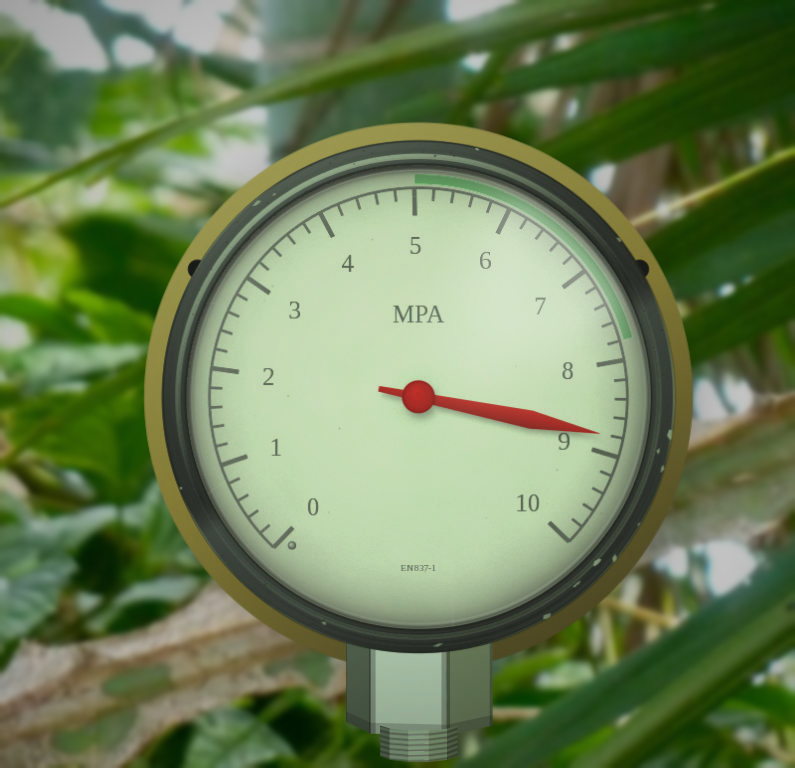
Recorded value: 8.8MPa
